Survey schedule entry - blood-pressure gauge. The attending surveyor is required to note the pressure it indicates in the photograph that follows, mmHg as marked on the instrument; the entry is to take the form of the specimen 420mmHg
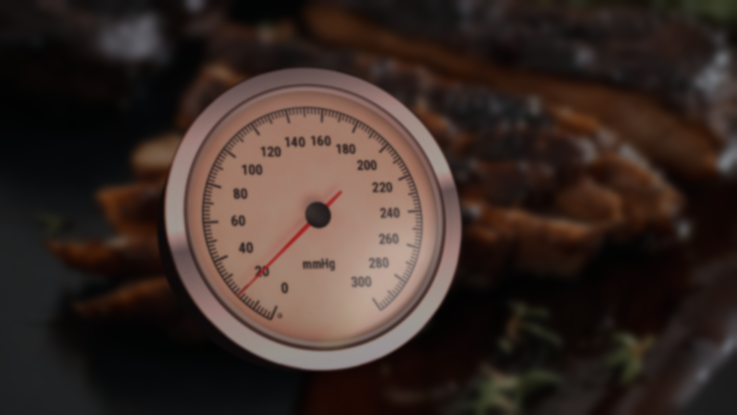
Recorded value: 20mmHg
